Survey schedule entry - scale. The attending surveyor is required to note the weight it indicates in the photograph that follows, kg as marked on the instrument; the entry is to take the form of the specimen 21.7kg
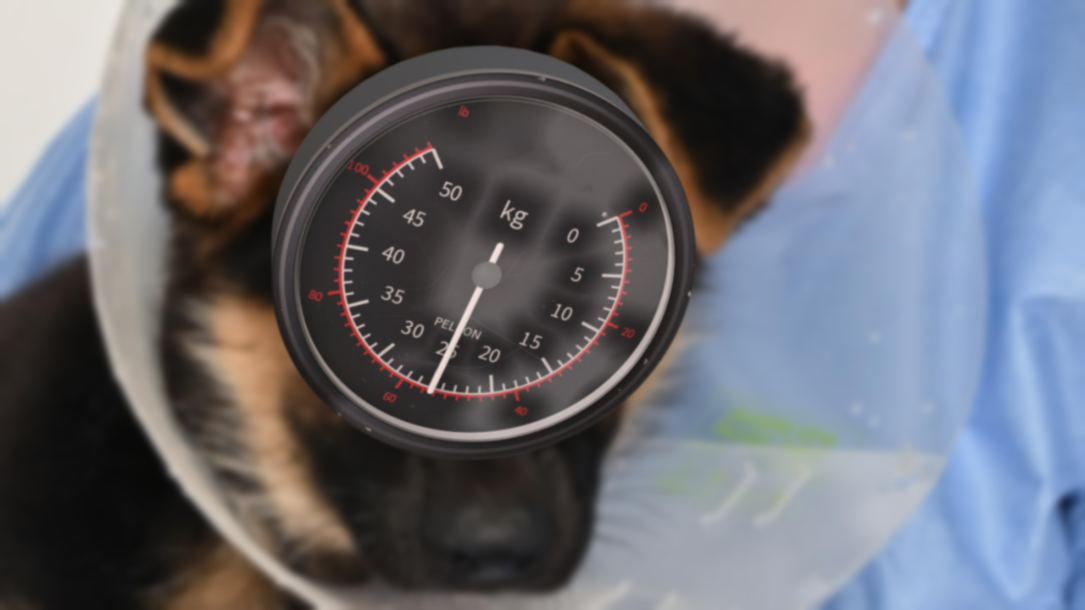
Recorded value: 25kg
